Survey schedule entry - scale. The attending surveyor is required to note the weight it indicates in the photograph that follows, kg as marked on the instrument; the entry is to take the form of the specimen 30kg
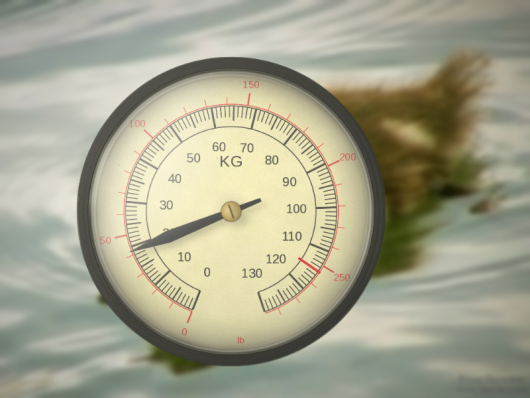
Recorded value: 19kg
